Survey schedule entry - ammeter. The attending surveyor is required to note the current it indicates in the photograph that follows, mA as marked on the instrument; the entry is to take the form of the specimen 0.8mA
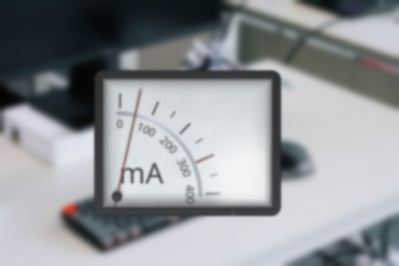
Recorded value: 50mA
